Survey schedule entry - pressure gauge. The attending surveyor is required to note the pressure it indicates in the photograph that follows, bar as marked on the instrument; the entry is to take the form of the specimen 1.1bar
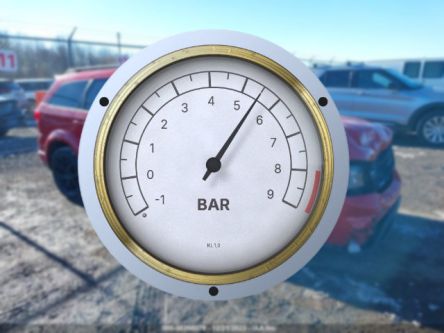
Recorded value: 5.5bar
